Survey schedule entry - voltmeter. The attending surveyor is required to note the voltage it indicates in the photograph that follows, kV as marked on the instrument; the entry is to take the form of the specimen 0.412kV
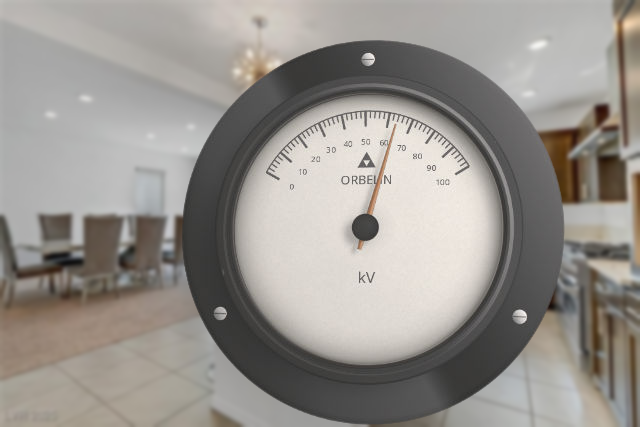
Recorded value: 64kV
